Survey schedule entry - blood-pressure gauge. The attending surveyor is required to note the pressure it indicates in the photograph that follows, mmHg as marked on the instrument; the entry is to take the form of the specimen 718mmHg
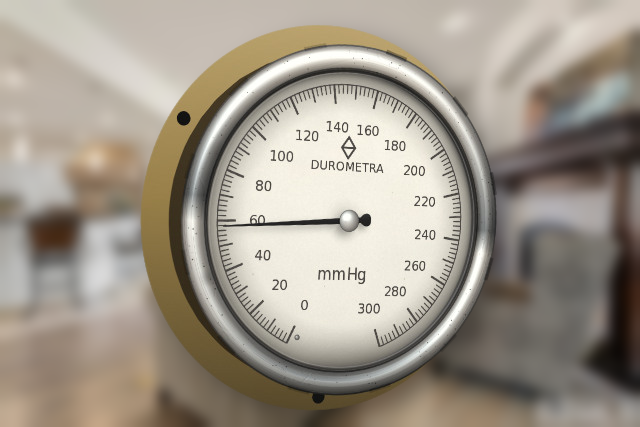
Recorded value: 58mmHg
